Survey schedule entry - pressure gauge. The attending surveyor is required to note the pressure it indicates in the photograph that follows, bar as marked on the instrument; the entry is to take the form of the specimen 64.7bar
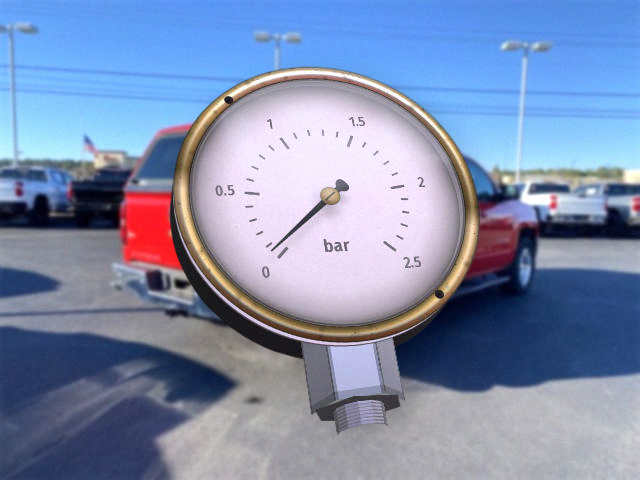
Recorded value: 0.05bar
